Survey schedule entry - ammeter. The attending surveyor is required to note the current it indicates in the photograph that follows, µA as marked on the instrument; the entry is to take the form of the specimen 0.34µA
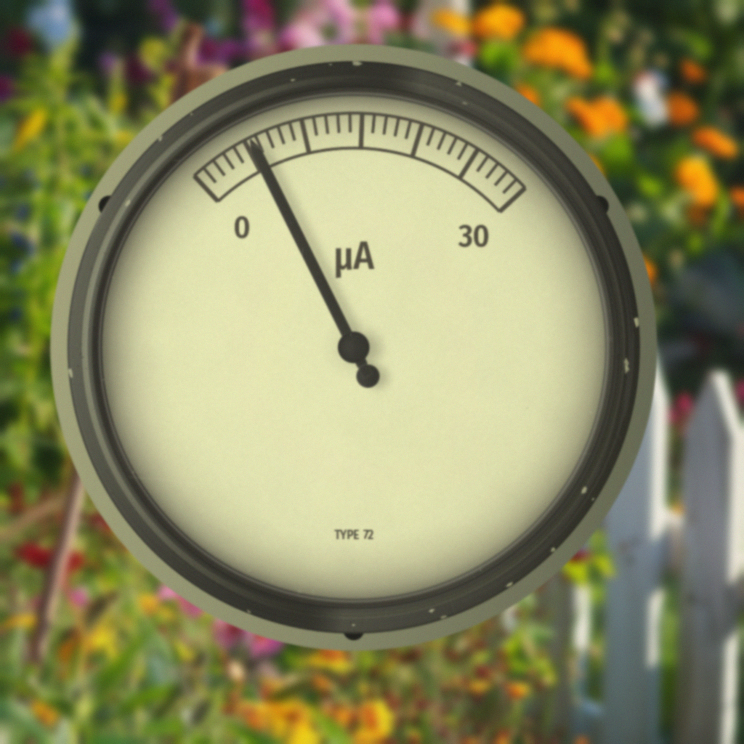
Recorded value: 5.5µA
